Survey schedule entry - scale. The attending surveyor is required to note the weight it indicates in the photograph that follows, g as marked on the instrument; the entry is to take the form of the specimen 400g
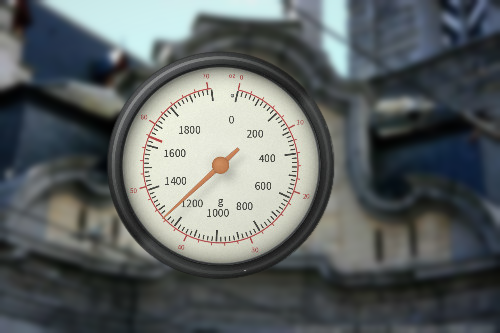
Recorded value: 1260g
